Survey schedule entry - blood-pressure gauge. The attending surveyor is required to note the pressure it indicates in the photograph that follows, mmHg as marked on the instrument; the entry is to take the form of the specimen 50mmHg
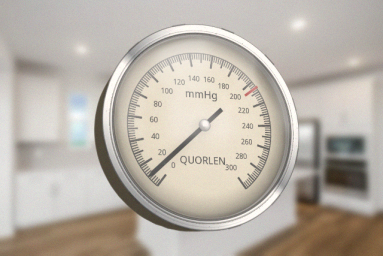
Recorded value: 10mmHg
